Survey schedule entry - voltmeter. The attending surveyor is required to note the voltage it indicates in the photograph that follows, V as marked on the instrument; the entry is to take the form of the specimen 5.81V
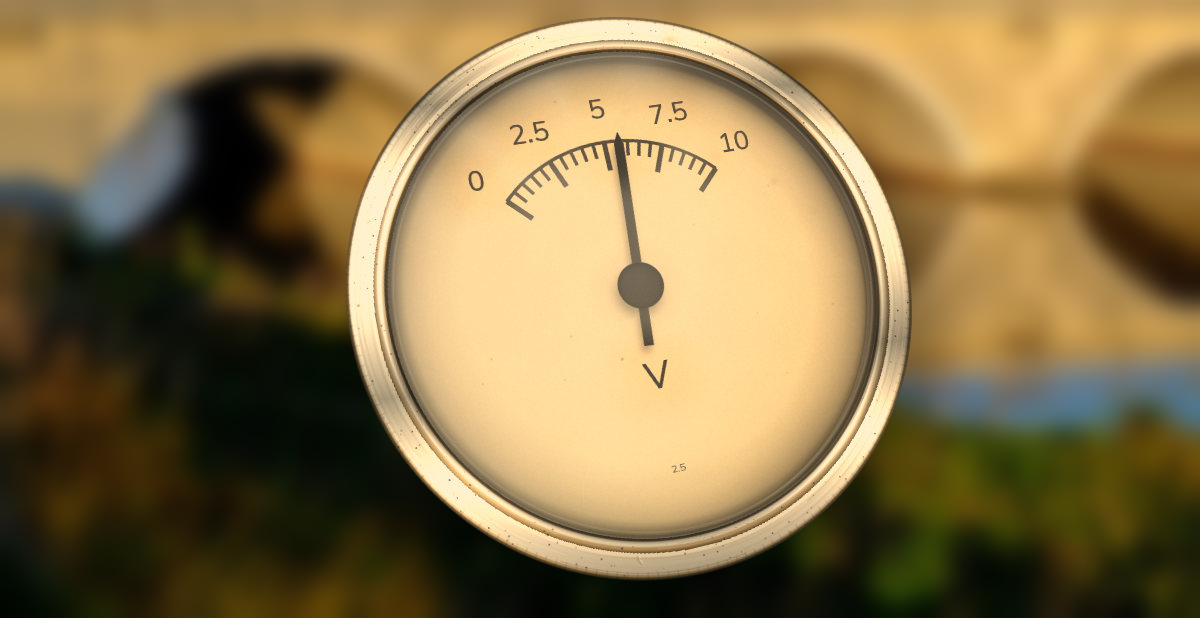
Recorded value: 5.5V
